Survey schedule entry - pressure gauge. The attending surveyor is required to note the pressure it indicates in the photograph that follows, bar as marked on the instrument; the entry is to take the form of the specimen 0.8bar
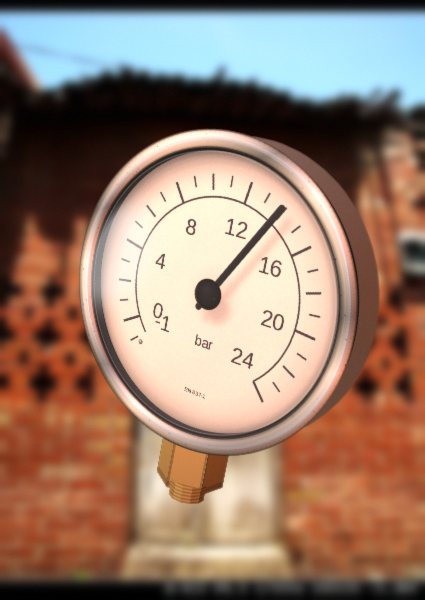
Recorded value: 14bar
